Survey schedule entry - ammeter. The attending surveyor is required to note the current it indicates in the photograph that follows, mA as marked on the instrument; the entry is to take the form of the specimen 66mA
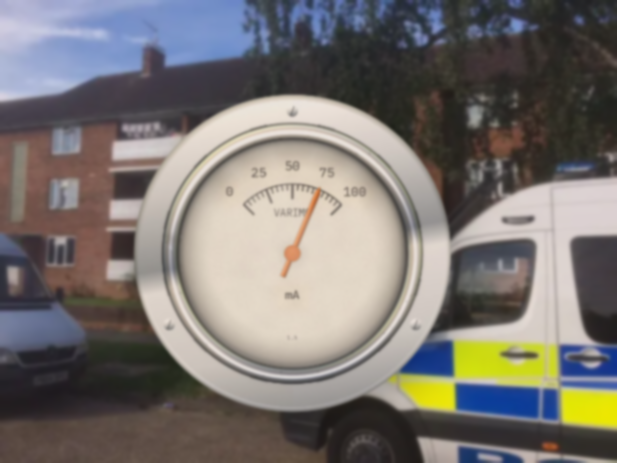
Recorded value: 75mA
